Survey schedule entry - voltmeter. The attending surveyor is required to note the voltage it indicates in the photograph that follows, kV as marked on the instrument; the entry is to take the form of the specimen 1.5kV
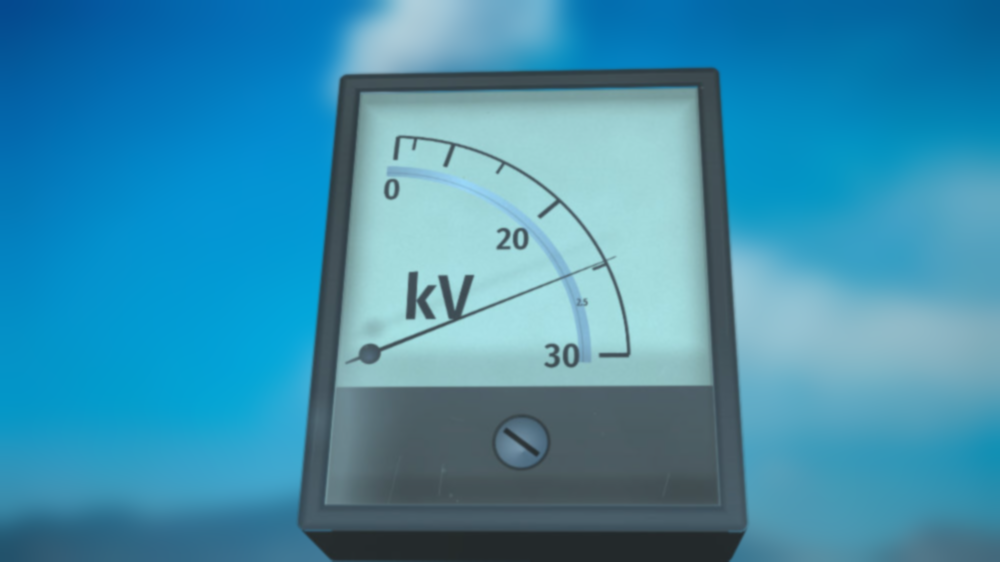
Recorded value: 25kV
